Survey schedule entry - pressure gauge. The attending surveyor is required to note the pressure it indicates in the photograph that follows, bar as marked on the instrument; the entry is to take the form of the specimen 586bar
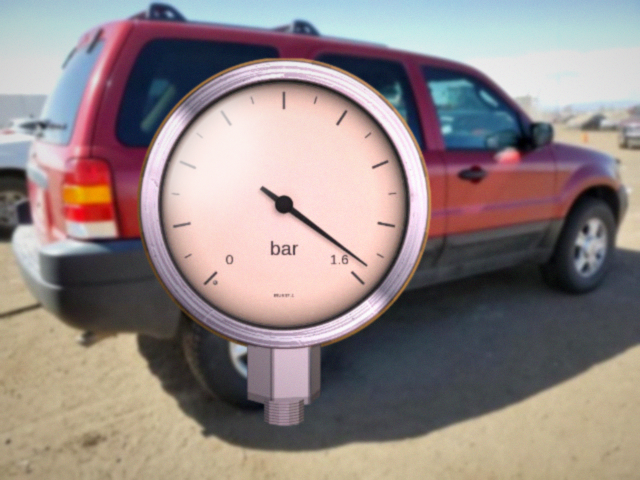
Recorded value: 1.55bar
